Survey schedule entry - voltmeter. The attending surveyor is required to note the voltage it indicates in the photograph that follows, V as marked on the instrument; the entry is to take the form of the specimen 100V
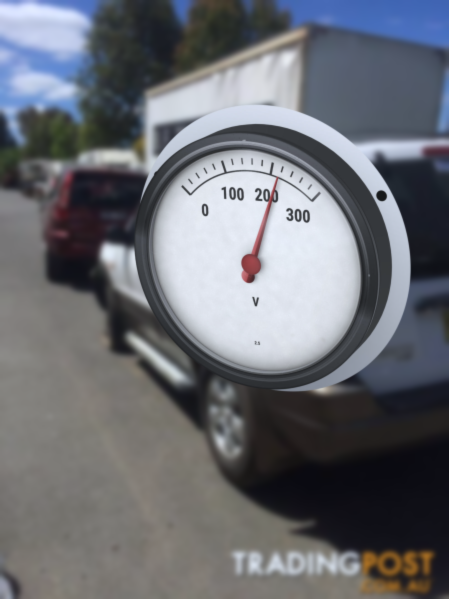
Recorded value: 220V
